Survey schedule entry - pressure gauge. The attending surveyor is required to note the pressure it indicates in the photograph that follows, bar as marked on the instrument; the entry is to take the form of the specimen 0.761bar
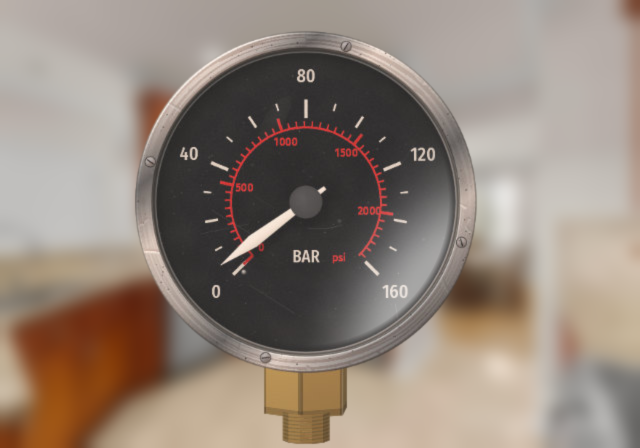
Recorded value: 5bar
